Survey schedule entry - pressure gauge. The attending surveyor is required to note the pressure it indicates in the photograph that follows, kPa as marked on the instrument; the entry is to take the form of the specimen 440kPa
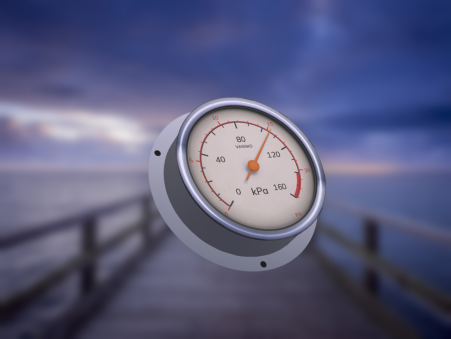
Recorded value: 105kPa
